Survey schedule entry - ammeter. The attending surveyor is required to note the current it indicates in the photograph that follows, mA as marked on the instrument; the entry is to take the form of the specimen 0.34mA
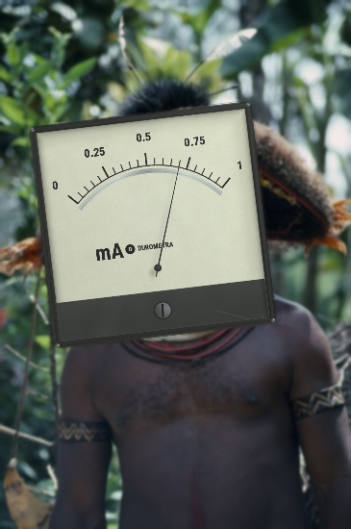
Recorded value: 0.7mA
